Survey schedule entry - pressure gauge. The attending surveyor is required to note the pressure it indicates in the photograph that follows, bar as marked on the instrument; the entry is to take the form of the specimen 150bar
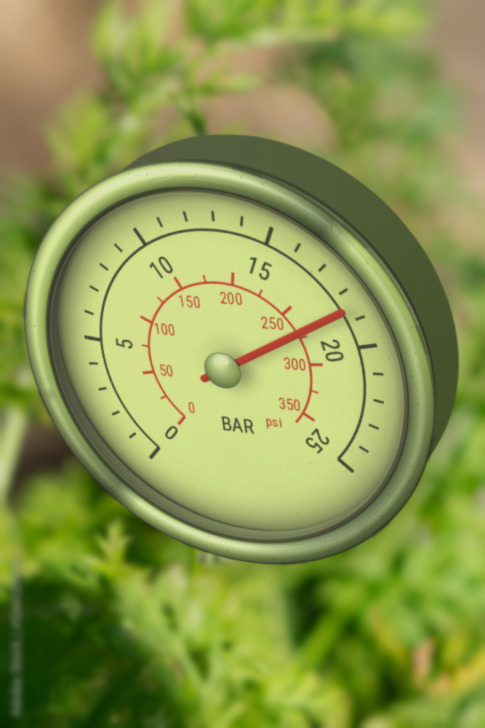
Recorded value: 18.5bar
